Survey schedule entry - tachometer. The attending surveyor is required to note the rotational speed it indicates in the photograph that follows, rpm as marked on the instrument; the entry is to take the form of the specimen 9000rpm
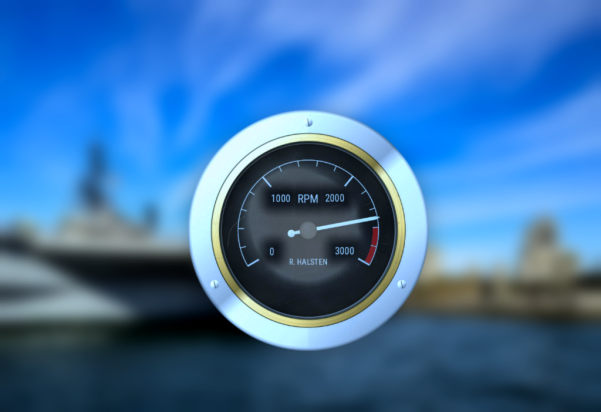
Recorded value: 2500rpm
